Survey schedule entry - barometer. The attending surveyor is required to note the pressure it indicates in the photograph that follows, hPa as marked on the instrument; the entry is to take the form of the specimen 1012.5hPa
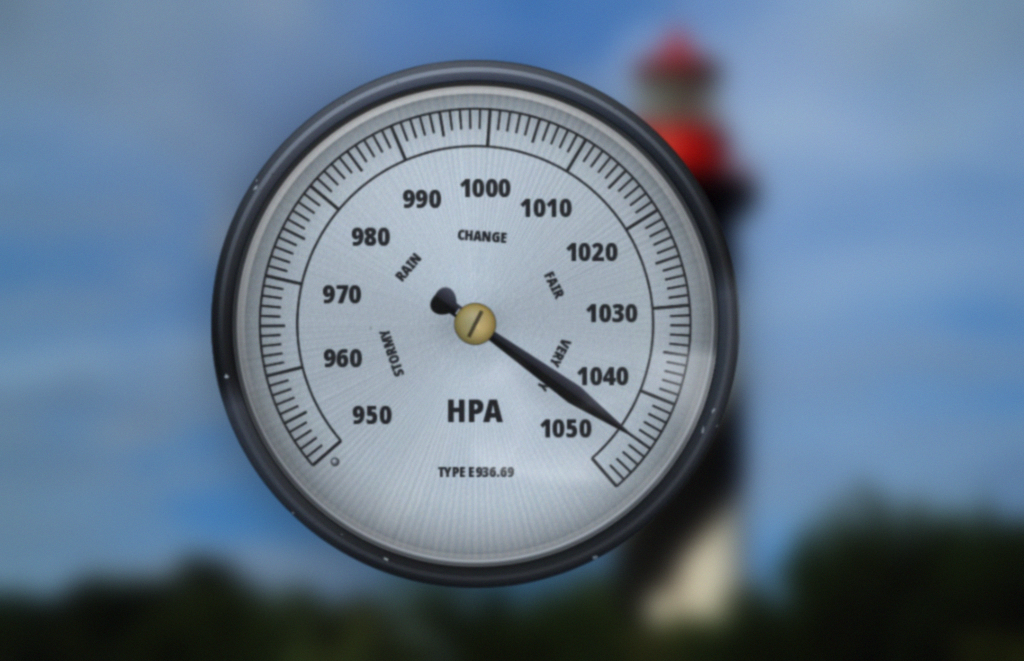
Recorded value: 1045hPa
